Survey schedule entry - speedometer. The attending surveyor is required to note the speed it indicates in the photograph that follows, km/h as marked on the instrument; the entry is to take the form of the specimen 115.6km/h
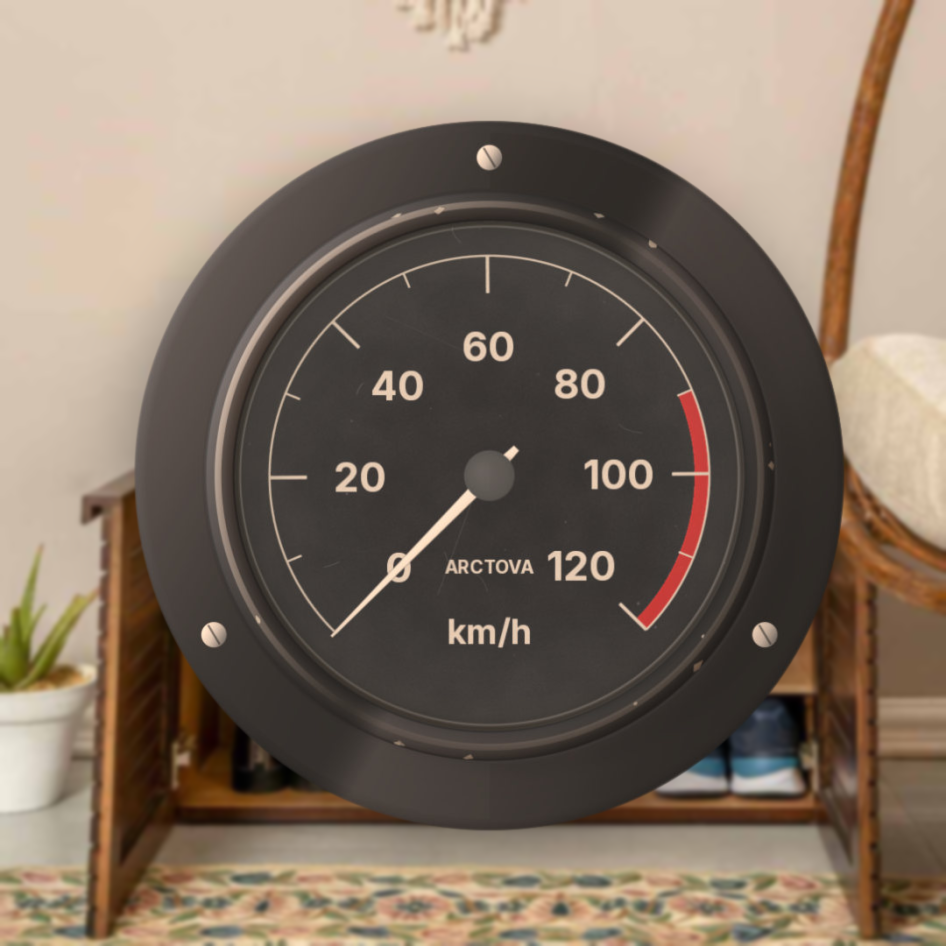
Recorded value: 0km/h
